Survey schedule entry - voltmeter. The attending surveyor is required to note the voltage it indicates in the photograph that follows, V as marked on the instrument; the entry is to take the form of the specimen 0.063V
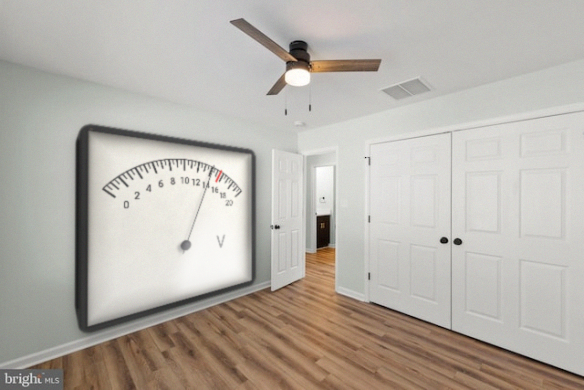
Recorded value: 14V
